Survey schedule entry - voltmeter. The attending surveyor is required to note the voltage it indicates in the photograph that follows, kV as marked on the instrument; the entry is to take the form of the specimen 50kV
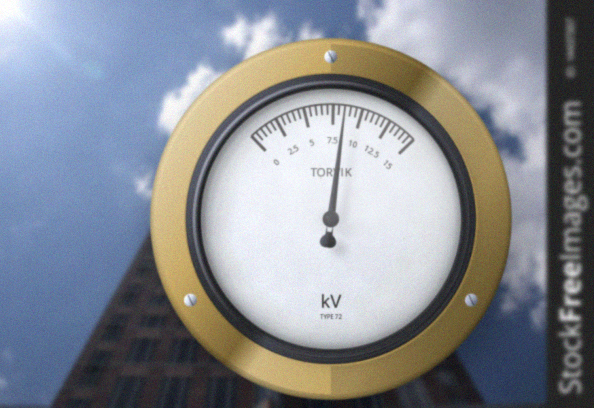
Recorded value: 8.5kV
